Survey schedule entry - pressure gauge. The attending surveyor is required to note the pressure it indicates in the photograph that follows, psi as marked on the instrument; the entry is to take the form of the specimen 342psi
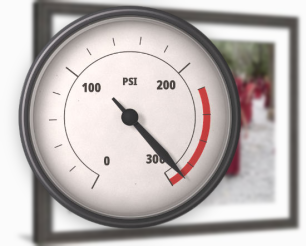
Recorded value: 290psi
